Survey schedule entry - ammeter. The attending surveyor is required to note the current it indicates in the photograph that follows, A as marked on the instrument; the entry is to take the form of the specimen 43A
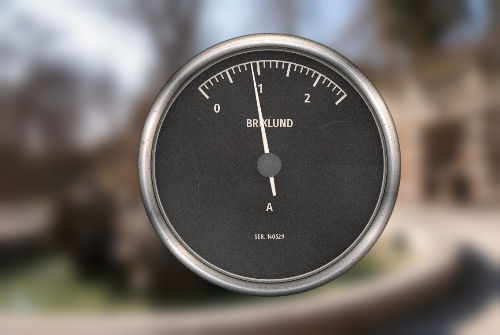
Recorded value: 0.9A
